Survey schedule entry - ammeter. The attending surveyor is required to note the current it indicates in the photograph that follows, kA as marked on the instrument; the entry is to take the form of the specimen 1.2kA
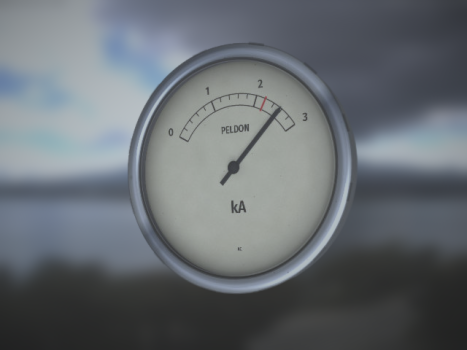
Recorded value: 2.6kA
